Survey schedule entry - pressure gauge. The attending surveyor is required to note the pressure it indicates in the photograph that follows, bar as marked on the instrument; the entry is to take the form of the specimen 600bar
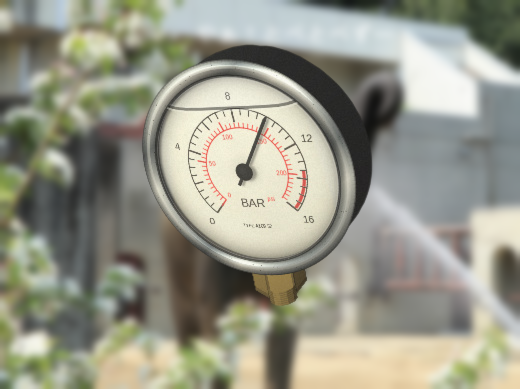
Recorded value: 10bar
